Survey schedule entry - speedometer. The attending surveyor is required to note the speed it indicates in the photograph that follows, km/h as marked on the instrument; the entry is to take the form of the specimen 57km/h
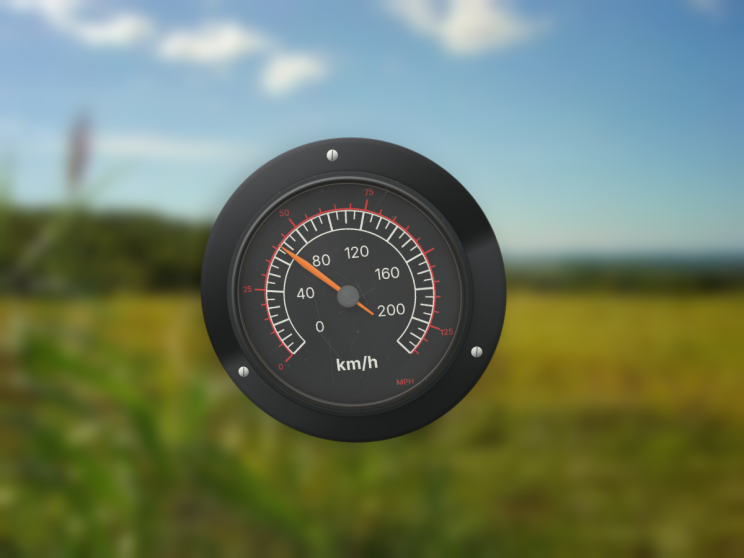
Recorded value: 67.5km/h
